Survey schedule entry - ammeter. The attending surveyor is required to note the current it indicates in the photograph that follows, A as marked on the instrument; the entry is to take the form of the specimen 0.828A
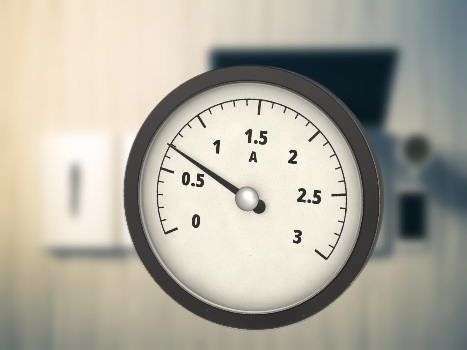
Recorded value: 0.7A
